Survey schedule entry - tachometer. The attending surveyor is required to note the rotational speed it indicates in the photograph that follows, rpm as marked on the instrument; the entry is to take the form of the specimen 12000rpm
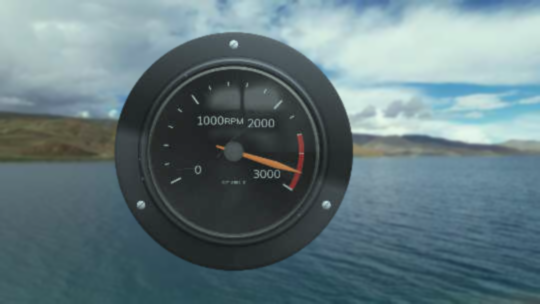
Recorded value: 2800rpm
